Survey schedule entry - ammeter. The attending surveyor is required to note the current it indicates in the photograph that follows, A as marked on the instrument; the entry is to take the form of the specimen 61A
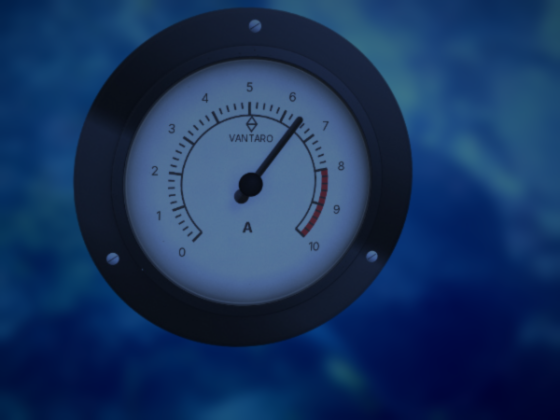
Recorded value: 6.4A
